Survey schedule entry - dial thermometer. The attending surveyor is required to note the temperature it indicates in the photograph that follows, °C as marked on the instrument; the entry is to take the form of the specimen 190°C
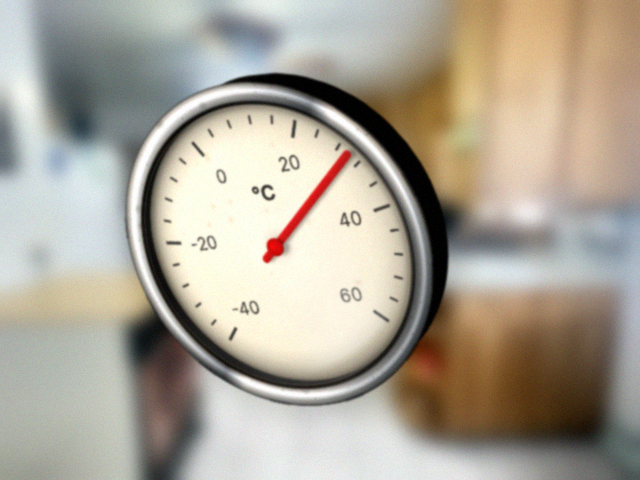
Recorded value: 30°C
